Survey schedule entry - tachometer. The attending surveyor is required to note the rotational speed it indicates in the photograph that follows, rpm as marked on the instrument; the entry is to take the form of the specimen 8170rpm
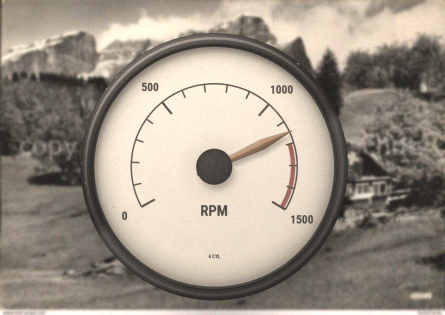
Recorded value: 1150rpm
